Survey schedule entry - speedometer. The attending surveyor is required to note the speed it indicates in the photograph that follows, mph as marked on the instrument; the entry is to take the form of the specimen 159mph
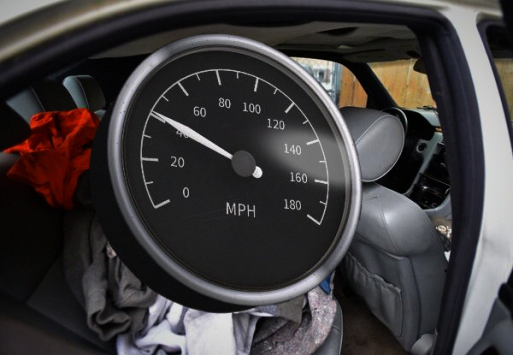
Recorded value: 40mph
